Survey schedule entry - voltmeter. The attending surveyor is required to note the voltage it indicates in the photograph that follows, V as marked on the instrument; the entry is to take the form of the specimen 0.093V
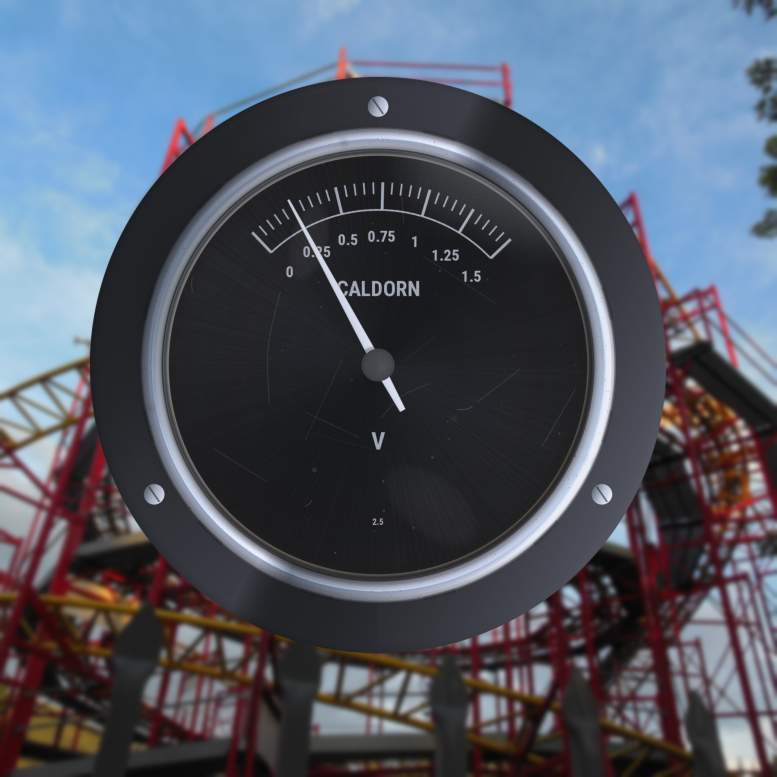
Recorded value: 0.25V
